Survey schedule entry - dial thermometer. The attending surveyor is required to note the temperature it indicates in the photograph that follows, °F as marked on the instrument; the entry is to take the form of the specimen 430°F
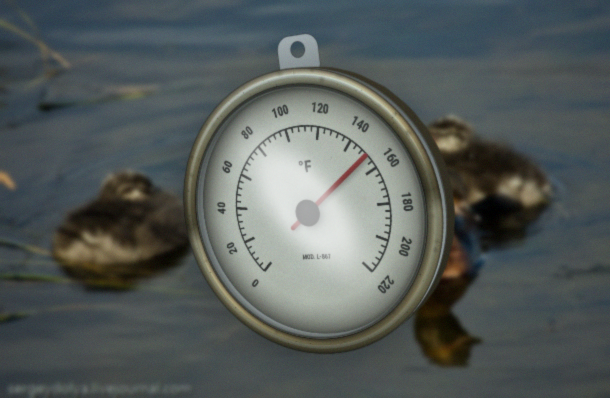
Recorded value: 152°F
